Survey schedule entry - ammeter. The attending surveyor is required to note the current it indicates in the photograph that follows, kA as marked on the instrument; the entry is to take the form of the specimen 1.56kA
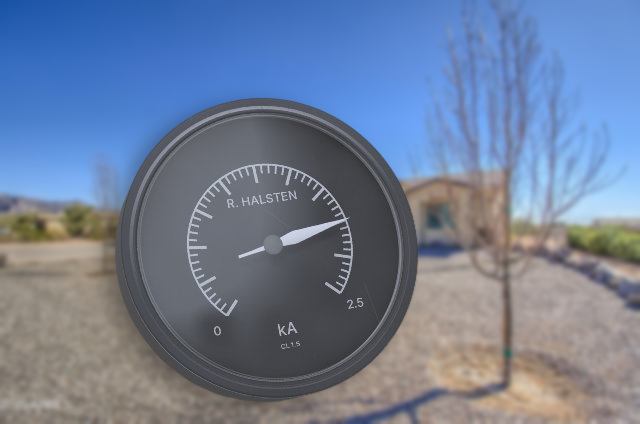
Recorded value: 2kA
